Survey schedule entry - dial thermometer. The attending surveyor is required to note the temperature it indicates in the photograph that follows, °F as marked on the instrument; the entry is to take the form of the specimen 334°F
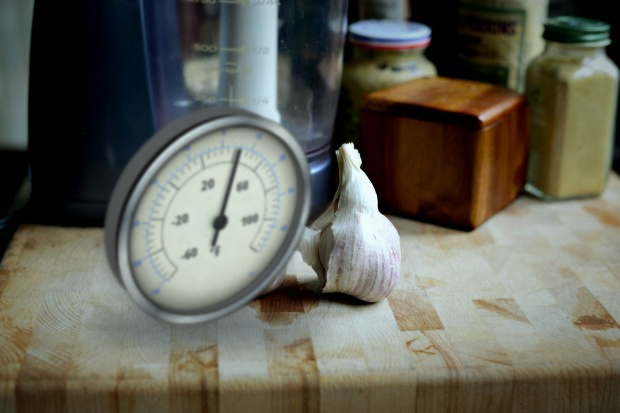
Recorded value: 40°F
